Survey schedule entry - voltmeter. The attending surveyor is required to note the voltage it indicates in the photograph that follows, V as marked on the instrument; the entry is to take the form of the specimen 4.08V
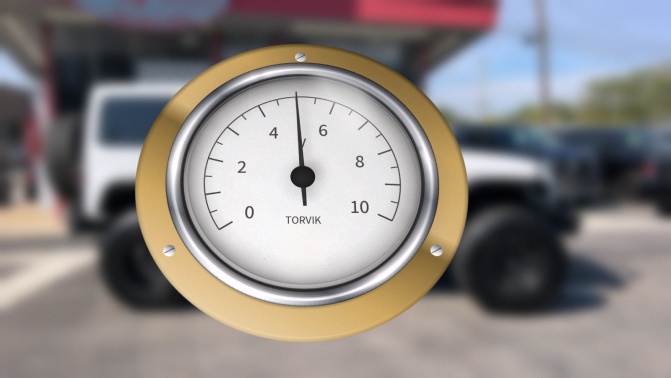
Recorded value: 5V
